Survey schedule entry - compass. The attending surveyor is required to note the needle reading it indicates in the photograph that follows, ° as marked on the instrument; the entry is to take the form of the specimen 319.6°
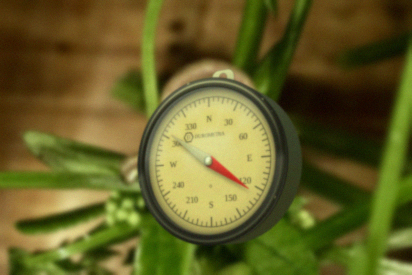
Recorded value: 125°
